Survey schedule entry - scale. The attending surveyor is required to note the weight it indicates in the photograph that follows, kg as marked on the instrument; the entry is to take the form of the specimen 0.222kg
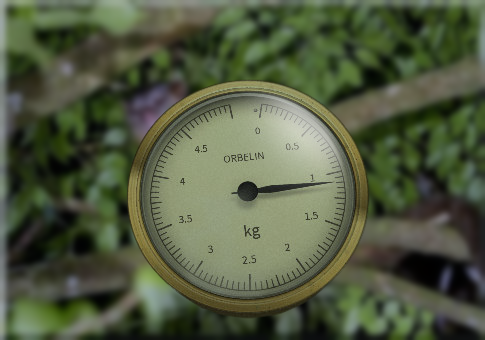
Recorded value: 1.1kg
